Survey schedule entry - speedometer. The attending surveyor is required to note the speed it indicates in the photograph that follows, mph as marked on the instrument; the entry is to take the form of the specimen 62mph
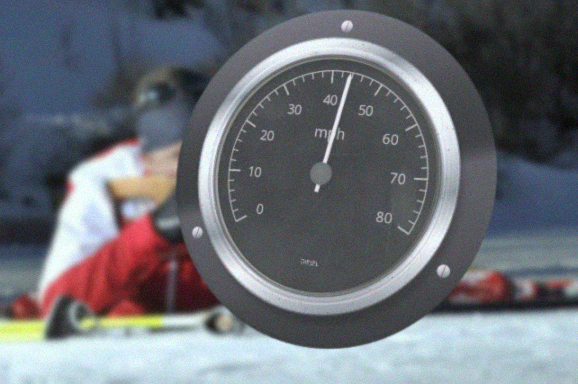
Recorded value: 44mph
